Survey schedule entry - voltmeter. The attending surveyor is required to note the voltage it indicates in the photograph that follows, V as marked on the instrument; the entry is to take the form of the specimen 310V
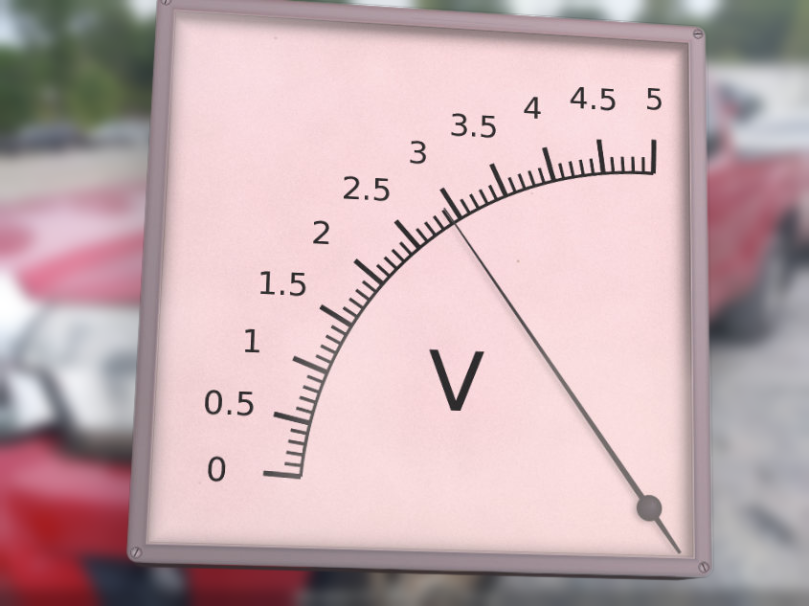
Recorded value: 2.9V
